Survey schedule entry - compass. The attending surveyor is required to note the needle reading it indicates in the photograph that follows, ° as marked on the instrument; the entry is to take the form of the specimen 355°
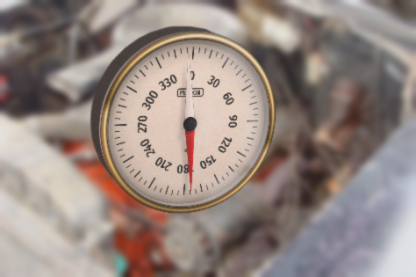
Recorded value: 175°
